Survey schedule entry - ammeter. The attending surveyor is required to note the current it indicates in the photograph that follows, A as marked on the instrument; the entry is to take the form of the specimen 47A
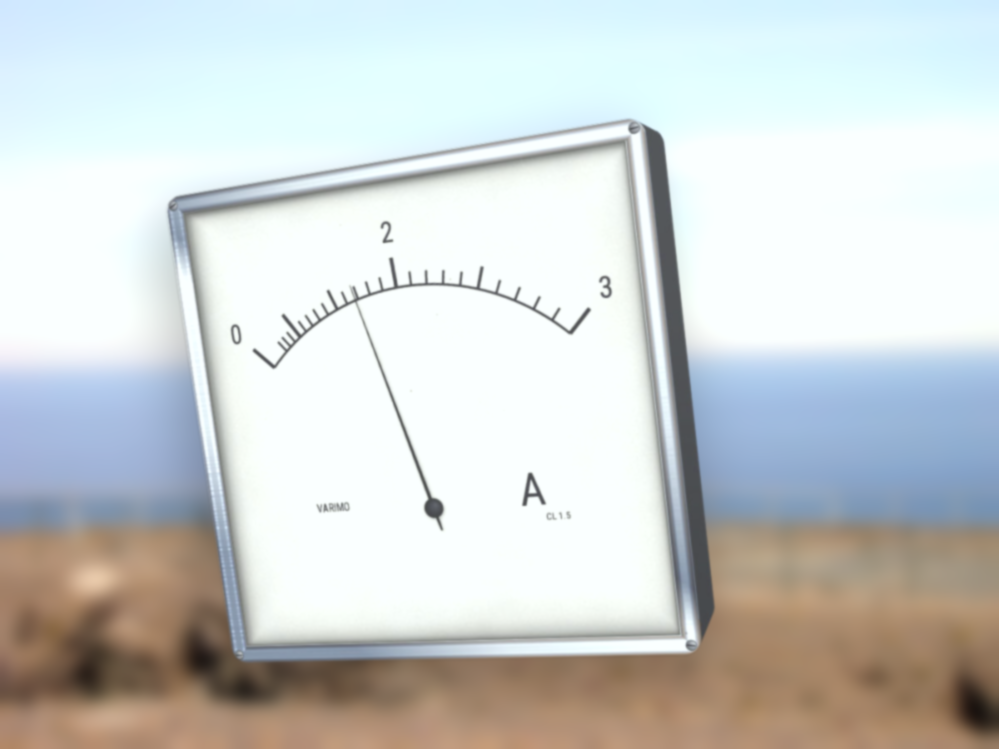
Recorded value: 1.7A
